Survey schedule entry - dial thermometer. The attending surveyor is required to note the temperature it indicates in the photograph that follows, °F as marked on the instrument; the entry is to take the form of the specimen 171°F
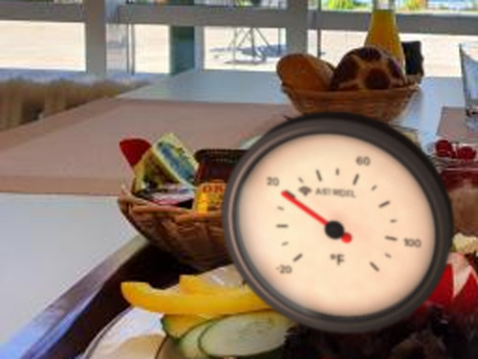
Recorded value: 20°F
